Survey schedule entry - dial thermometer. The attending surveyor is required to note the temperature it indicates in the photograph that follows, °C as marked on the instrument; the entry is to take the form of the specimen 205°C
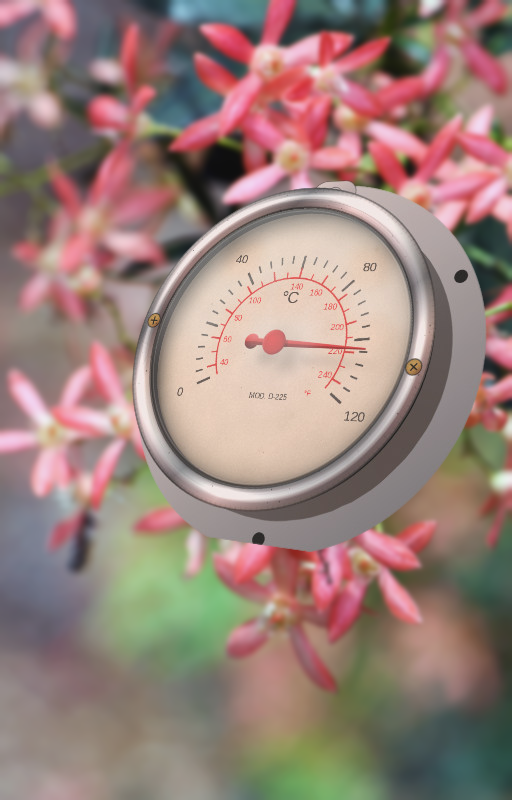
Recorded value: 104°C
